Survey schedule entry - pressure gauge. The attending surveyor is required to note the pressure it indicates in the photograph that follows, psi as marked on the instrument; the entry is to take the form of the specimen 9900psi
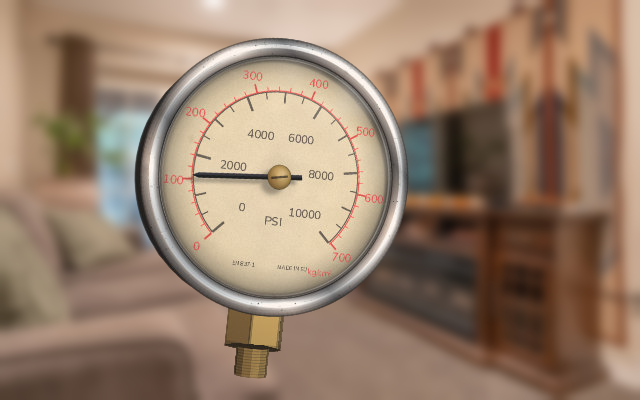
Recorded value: 1500psi
